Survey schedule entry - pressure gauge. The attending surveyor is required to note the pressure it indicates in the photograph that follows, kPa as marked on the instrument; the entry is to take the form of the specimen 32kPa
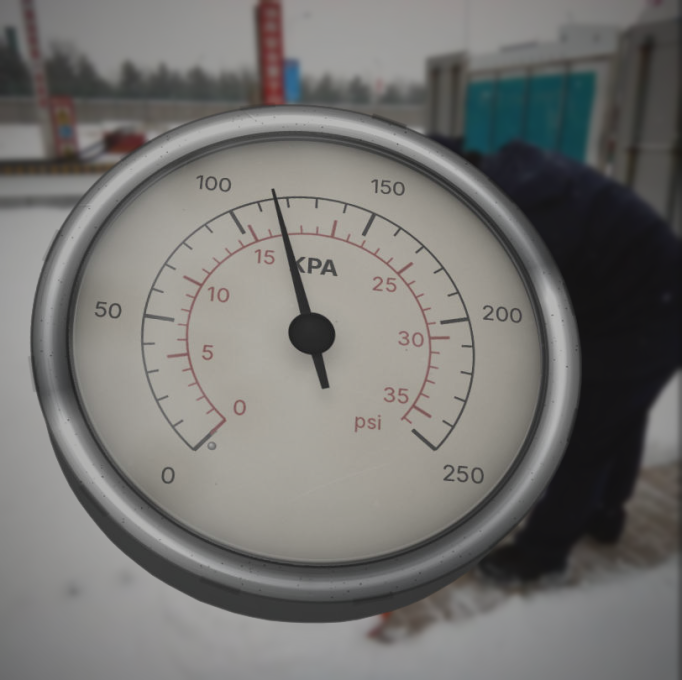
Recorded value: 115kPa
